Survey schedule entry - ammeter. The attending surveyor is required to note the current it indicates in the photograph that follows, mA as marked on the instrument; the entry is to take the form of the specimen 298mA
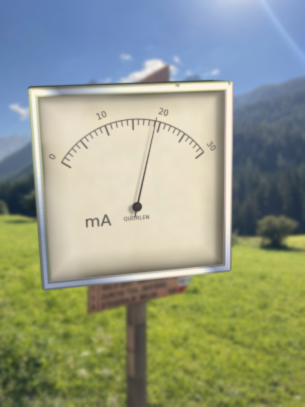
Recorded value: 19mA
